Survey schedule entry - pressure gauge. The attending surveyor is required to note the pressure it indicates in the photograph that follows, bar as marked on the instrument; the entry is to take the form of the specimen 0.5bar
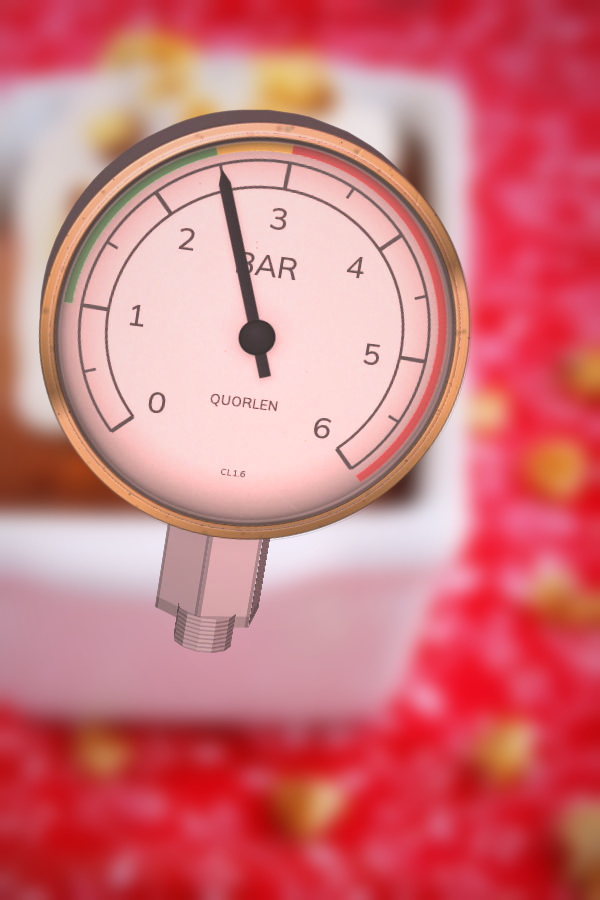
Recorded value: 2.5bar
